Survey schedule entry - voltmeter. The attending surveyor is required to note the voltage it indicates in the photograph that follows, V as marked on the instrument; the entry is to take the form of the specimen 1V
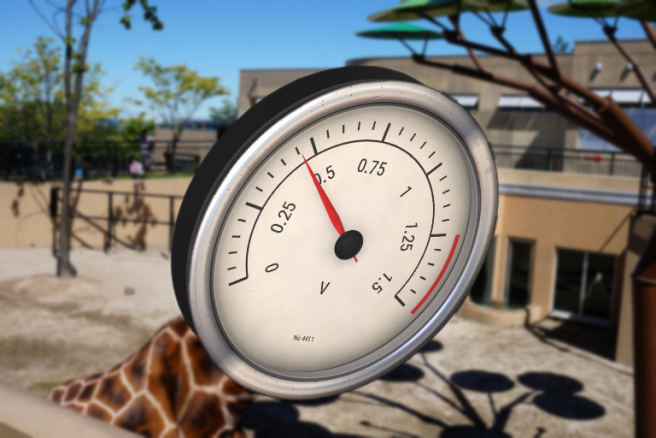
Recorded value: 0.45V
